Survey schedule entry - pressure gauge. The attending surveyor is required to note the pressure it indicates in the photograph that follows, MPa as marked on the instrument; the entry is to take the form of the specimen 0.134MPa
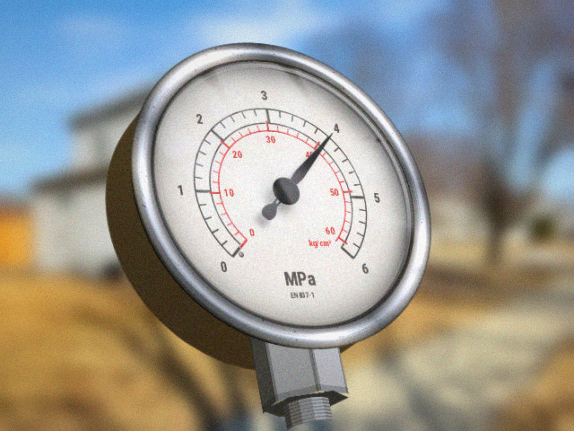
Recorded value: 4MPa
